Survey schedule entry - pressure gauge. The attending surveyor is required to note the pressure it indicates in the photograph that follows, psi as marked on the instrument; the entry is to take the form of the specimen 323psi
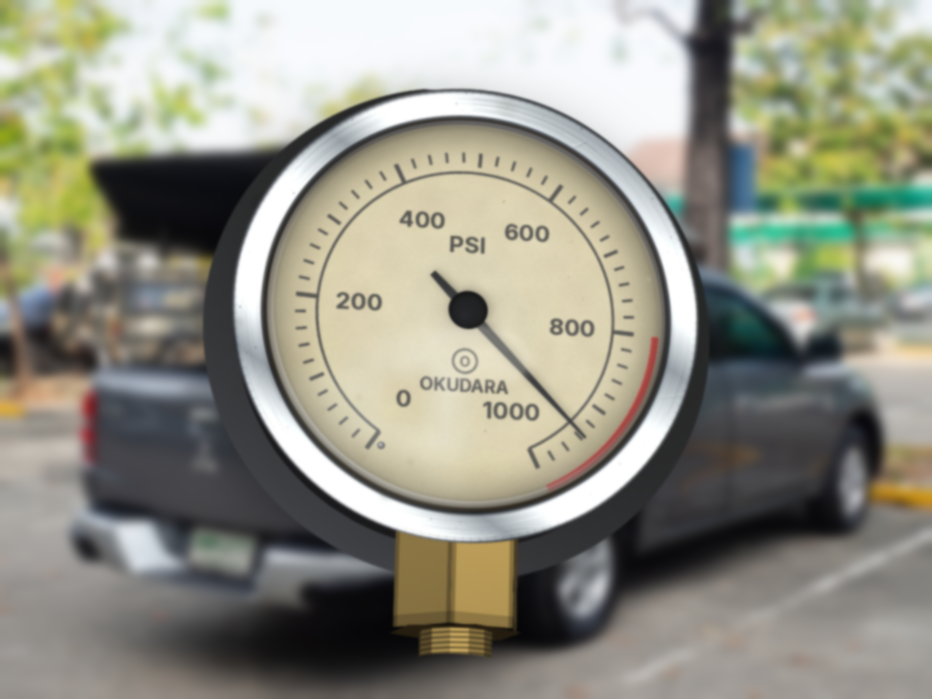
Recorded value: 940psi
